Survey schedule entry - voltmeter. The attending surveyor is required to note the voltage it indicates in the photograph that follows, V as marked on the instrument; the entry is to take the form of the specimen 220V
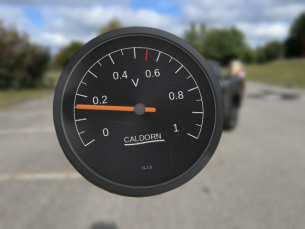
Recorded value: 0.15V
